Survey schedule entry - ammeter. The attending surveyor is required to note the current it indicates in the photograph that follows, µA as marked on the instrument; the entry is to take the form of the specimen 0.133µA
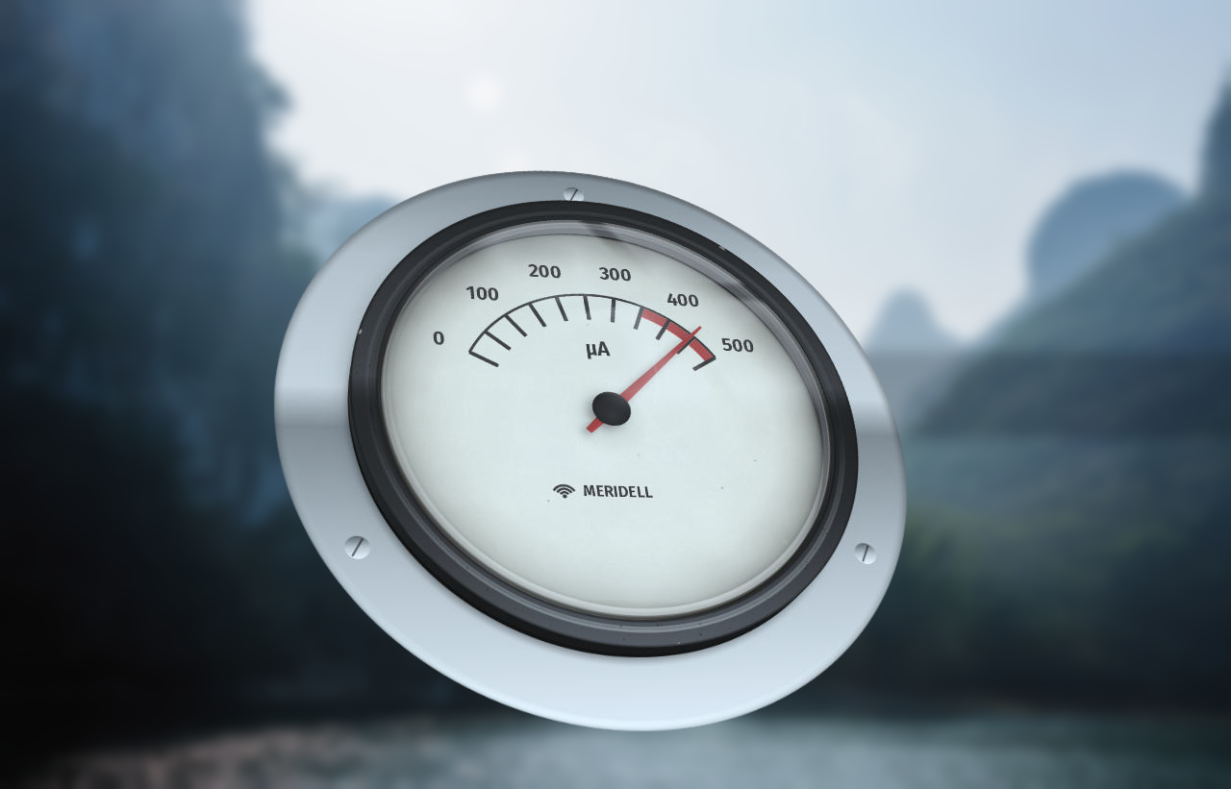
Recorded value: 450µA
